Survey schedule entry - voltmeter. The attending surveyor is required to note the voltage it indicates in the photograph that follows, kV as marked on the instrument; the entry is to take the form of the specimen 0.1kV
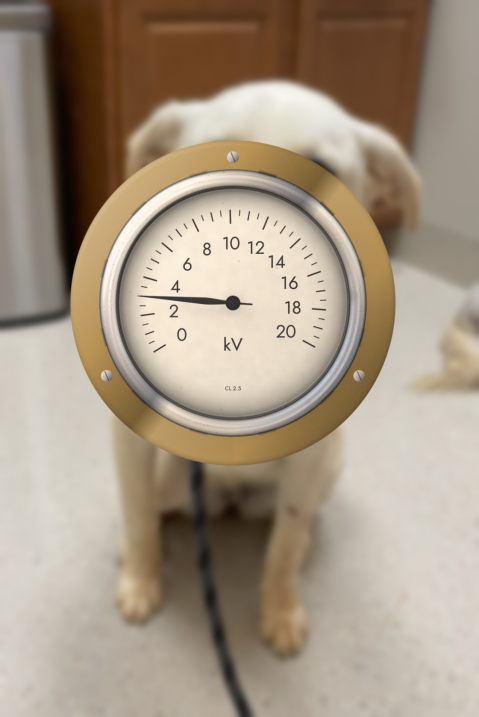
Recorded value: 3kV
